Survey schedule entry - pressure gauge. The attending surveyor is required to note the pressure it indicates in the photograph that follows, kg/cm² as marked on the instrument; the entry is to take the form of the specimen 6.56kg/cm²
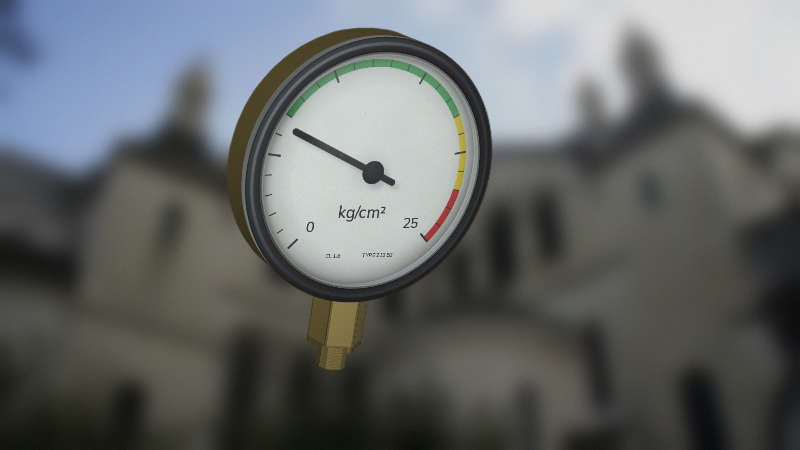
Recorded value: 6.5kg/cm²
